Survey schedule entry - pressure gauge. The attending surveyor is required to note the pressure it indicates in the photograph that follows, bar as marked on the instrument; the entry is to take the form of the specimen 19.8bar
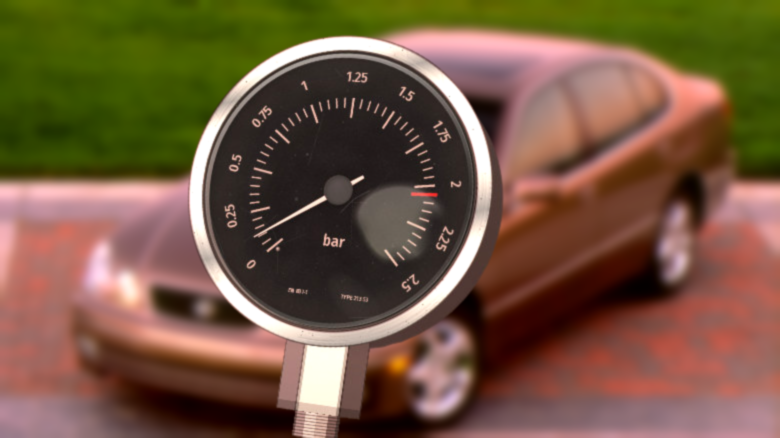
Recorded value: 0.1bar
